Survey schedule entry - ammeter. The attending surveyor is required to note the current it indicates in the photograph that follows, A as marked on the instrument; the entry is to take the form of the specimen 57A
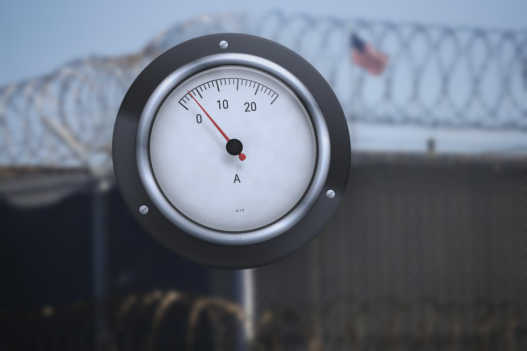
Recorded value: 3A
